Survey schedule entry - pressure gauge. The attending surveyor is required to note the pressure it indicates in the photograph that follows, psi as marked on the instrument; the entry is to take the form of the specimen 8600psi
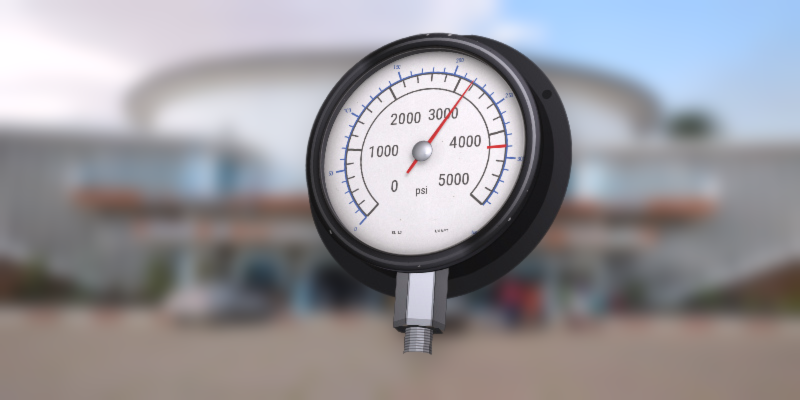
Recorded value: 3200psi
